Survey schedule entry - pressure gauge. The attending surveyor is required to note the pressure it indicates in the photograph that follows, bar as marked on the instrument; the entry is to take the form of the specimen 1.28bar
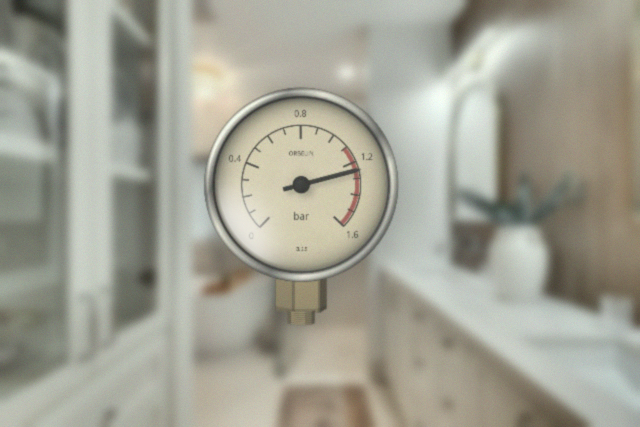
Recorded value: 1.25bar
